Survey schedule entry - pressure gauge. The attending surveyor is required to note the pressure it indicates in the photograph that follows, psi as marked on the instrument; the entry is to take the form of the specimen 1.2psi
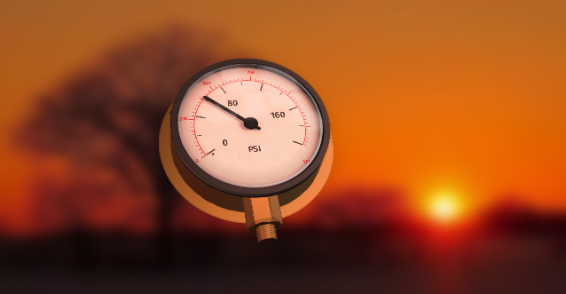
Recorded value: 60psi
